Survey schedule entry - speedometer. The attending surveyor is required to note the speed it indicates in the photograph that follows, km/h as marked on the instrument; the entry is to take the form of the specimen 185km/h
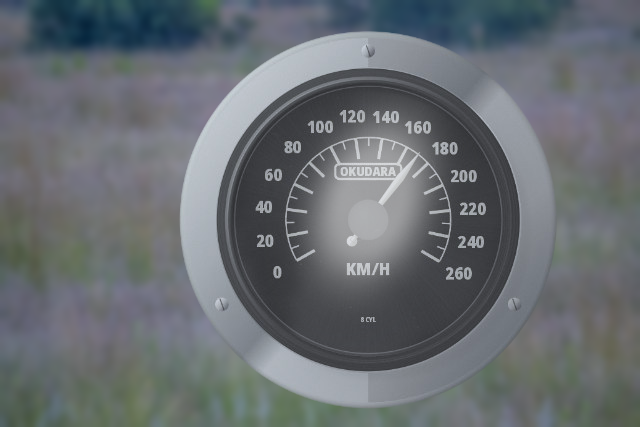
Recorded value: 170km/h
